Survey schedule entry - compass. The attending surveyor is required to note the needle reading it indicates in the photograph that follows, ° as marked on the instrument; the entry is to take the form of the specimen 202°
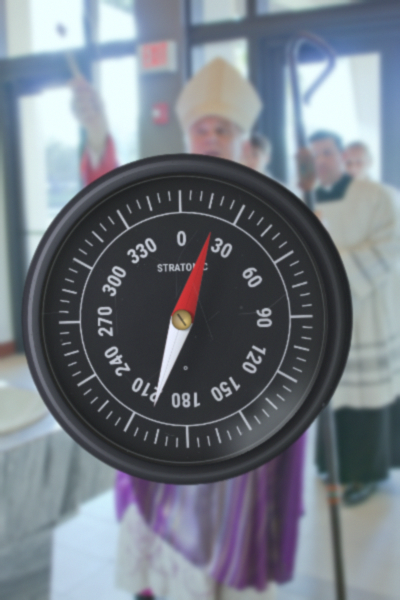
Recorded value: 20°
